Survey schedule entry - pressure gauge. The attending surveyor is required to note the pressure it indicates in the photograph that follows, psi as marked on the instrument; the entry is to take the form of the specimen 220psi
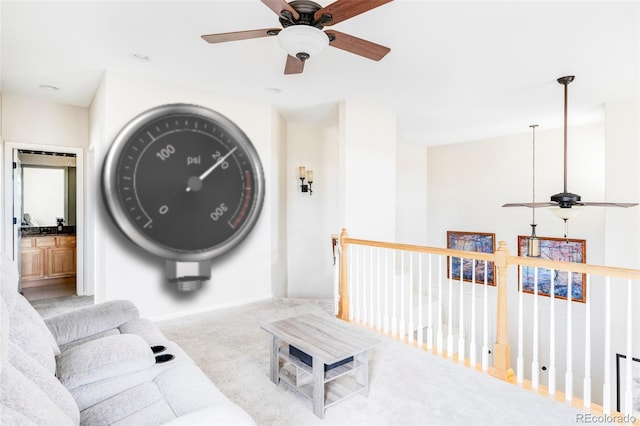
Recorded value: 200psi
